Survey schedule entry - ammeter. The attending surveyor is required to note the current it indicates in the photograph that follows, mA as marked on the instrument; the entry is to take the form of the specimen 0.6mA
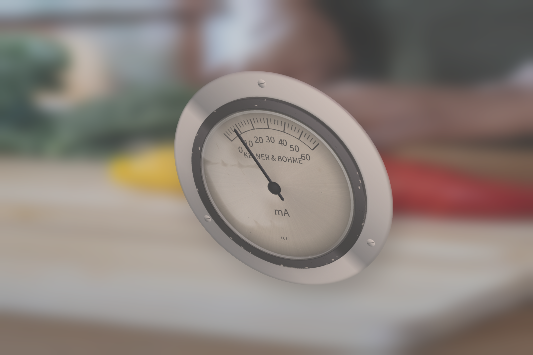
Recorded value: 10mA
